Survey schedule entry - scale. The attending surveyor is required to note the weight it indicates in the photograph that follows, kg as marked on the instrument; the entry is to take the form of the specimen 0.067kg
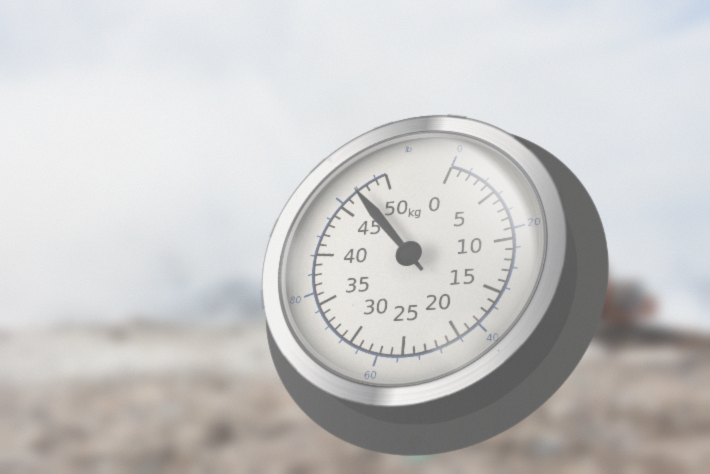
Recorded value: 47kg
